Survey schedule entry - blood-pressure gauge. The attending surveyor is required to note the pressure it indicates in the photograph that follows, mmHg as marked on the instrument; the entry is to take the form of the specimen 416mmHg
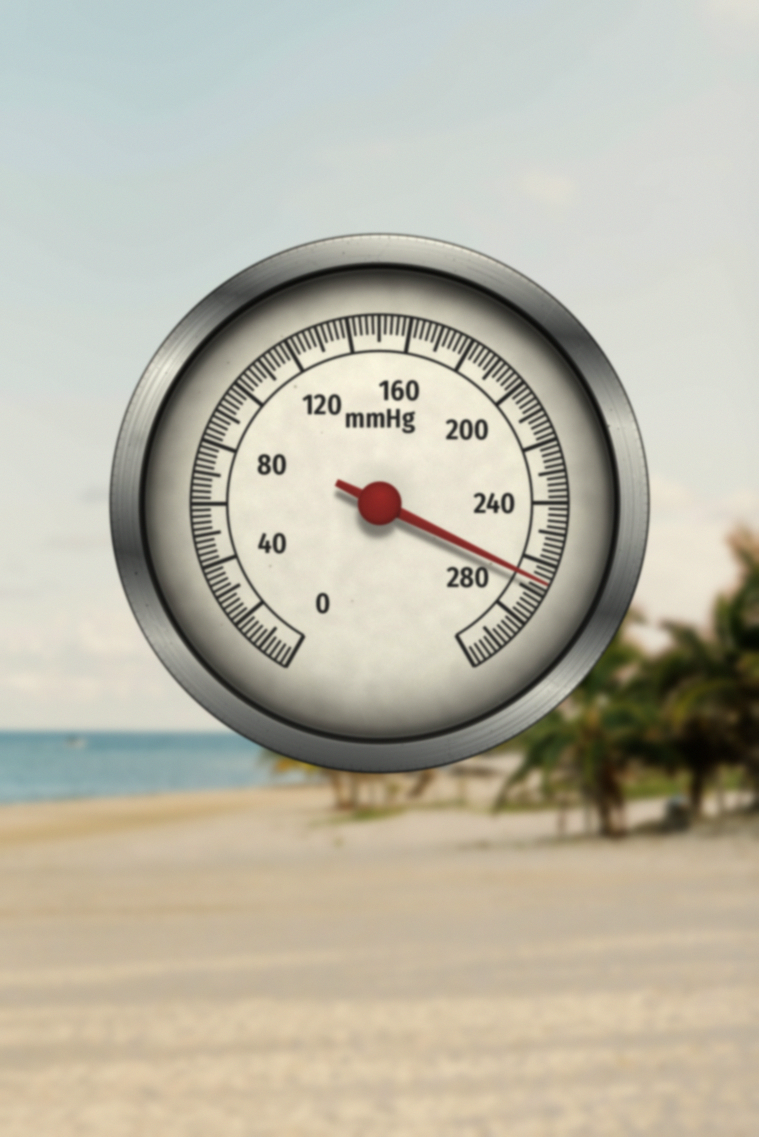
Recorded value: 266mmHg
